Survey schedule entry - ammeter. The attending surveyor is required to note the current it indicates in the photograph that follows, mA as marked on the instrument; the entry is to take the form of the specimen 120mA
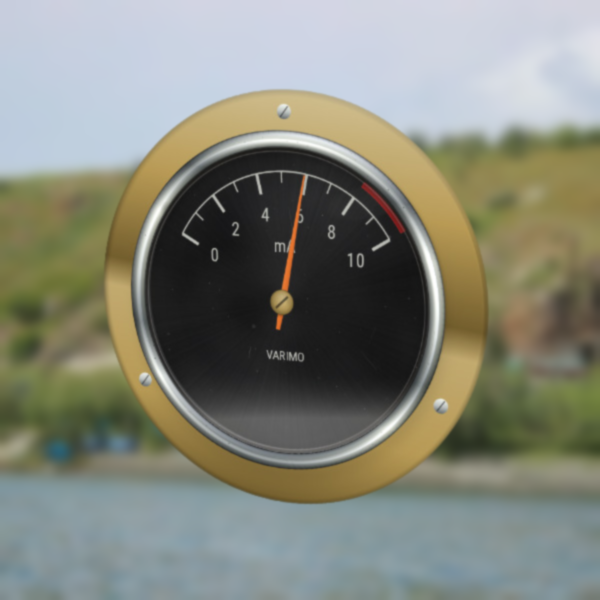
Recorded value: 6mA
